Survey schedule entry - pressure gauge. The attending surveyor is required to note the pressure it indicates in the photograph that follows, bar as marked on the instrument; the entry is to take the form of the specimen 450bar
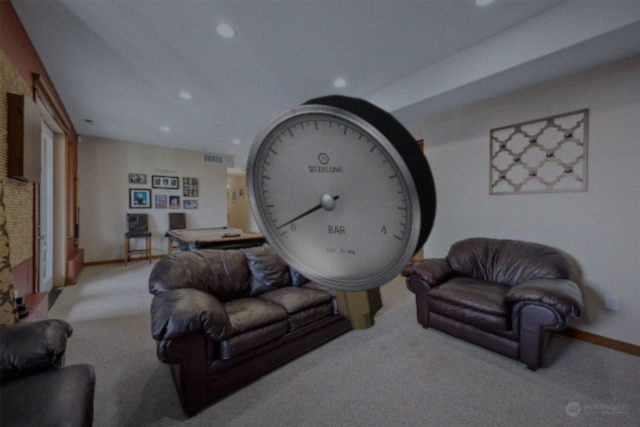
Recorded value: 0.1bar
